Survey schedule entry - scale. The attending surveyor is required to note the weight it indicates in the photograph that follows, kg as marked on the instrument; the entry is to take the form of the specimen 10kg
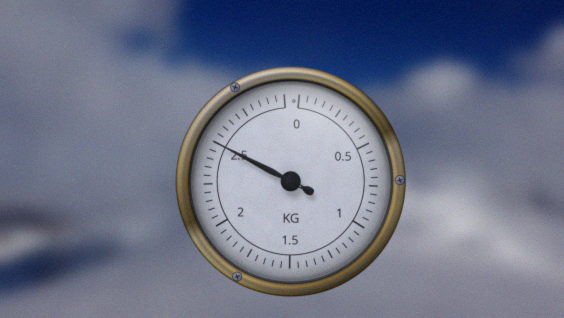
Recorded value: 2.5kg
